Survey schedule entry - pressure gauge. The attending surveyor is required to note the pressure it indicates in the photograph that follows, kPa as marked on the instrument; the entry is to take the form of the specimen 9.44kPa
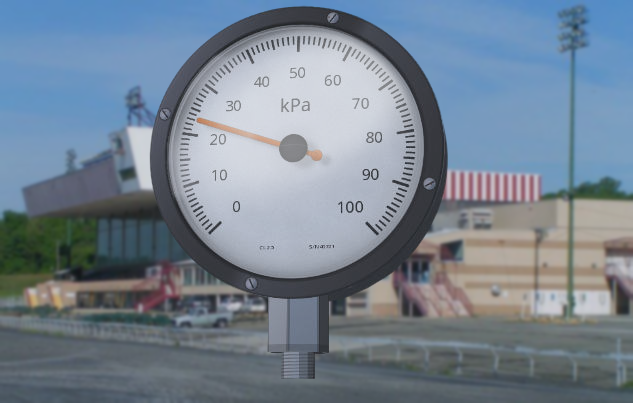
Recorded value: 23kPa
